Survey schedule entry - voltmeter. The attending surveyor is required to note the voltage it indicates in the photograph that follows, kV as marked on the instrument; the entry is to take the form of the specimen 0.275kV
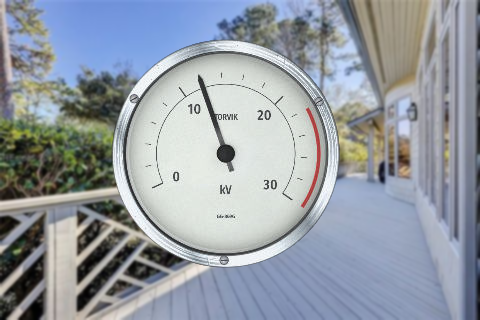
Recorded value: 12kV
